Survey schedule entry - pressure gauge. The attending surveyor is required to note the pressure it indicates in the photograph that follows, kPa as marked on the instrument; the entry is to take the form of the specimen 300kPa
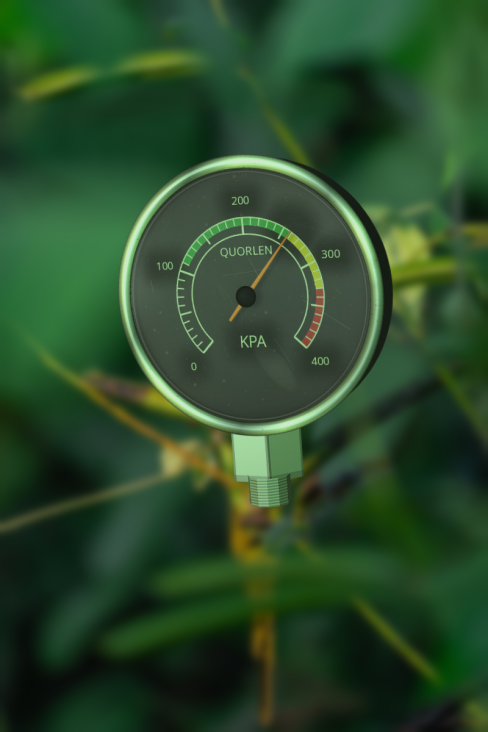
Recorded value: 260kPa
